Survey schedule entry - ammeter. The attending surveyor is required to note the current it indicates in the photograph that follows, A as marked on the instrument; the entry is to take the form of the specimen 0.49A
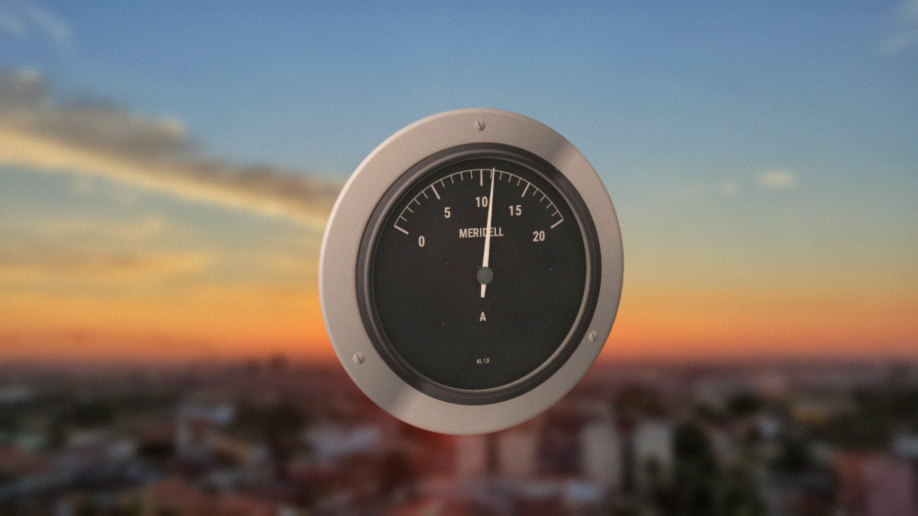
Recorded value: 11A
